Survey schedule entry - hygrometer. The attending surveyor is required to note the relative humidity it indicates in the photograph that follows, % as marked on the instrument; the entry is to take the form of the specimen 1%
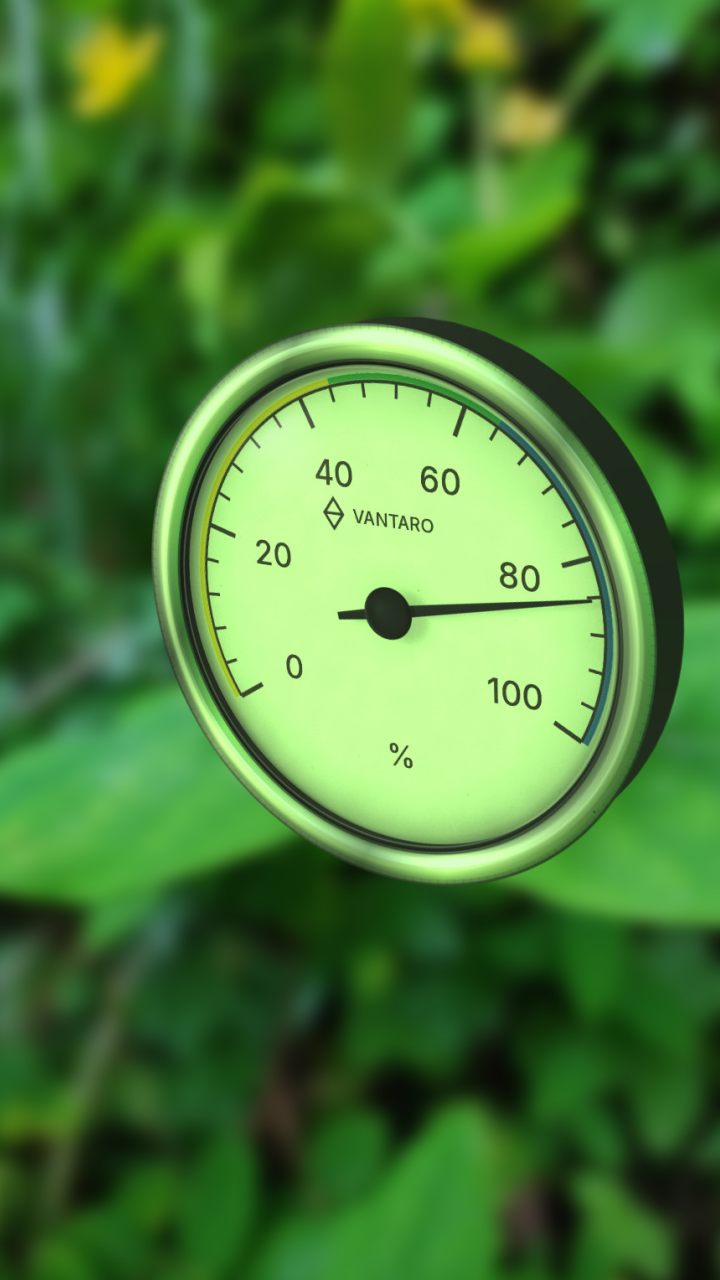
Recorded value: 84%
